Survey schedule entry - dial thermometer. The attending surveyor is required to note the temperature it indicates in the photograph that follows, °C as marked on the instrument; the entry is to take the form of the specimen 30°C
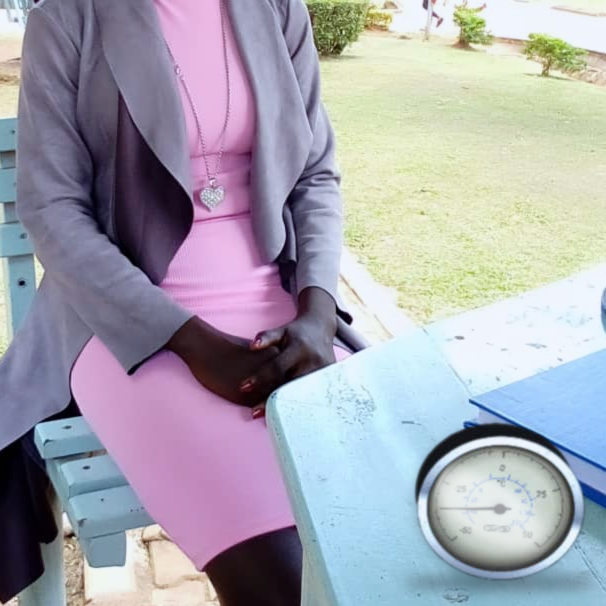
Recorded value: -35°C
